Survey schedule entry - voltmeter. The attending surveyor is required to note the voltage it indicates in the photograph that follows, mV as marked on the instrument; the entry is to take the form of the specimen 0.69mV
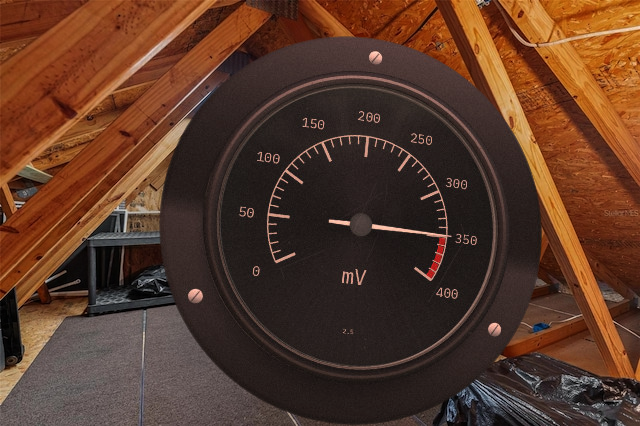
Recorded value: 350mV
